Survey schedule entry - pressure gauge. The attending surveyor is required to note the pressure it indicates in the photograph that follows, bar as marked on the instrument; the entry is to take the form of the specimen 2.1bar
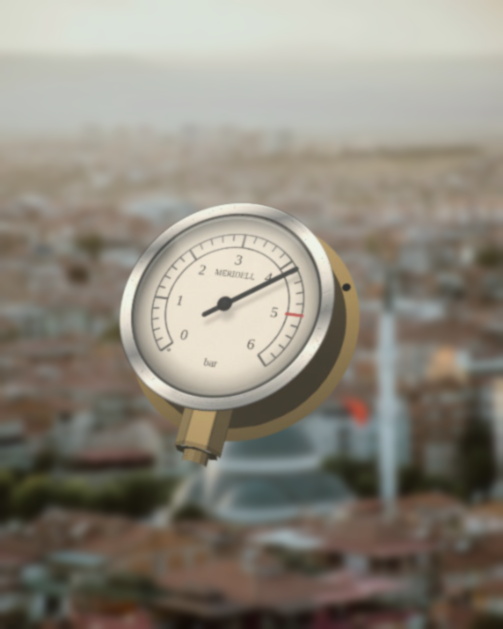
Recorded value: 4.2bar
